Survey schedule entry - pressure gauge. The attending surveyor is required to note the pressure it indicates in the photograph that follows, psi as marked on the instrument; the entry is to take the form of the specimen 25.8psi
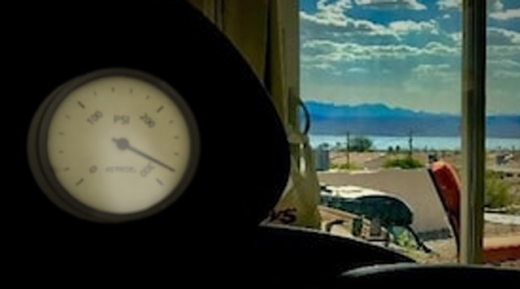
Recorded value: 280psi
